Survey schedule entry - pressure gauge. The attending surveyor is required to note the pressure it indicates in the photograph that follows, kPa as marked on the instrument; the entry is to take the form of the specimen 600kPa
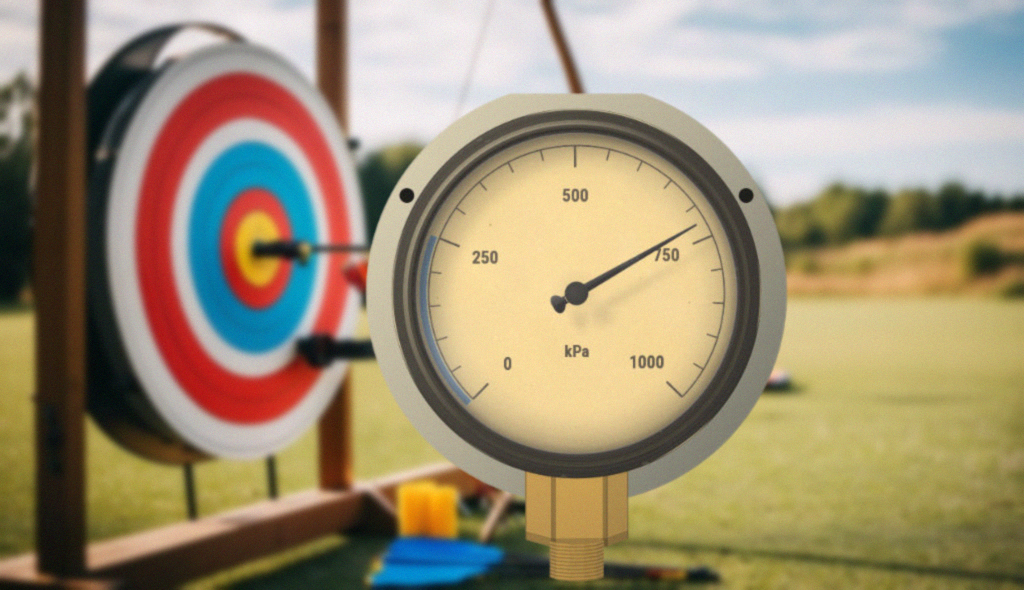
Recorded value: 725kPa
